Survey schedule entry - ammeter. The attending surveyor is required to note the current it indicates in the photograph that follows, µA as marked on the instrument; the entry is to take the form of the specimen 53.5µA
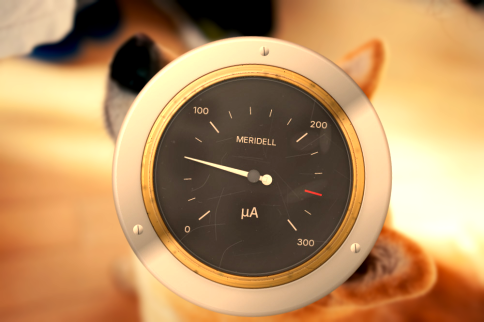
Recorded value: 60µA
